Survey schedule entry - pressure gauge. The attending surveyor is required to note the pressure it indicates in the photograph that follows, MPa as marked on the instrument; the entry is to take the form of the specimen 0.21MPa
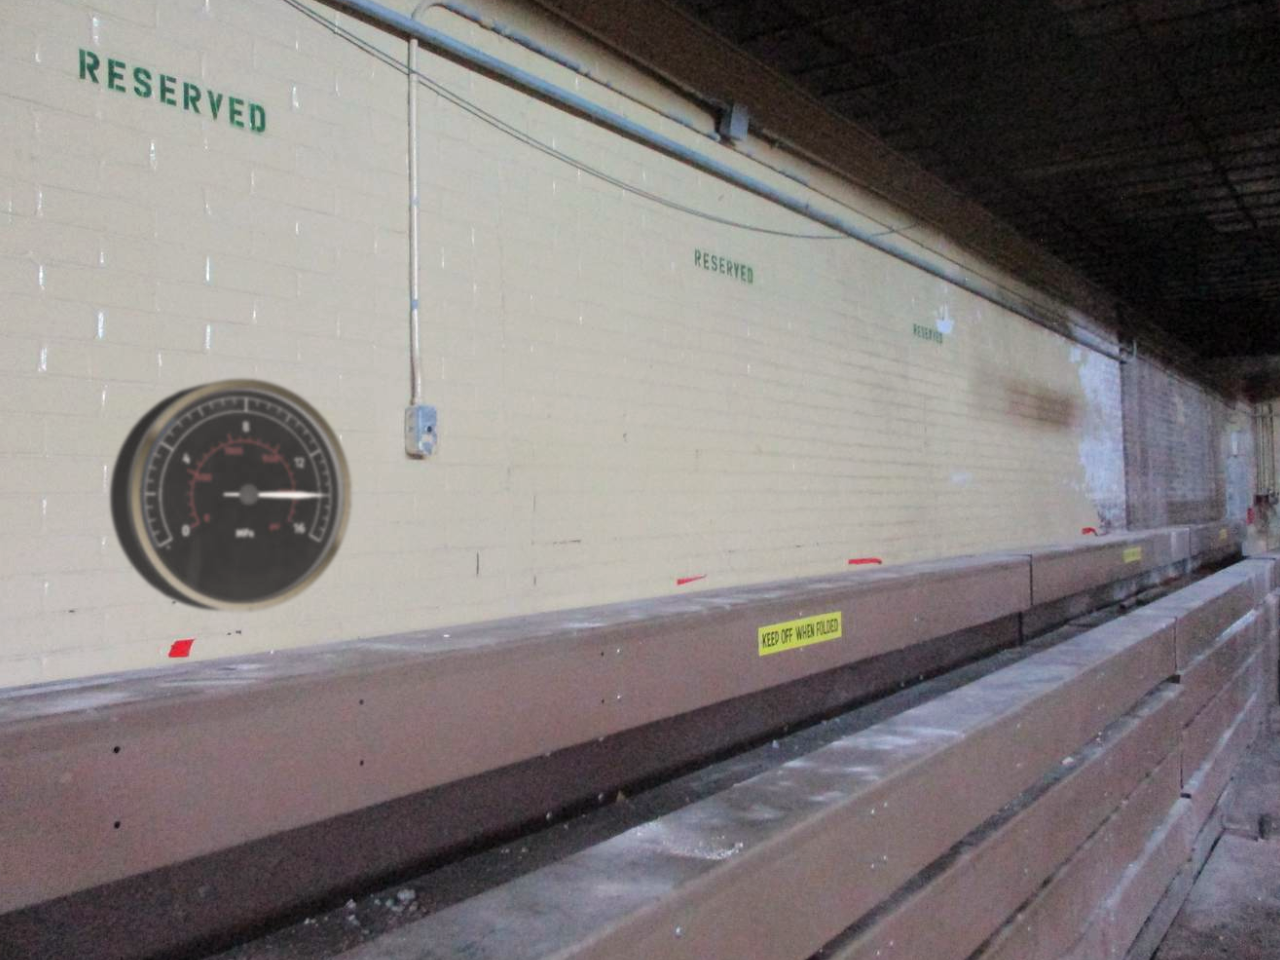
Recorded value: 14MPa
